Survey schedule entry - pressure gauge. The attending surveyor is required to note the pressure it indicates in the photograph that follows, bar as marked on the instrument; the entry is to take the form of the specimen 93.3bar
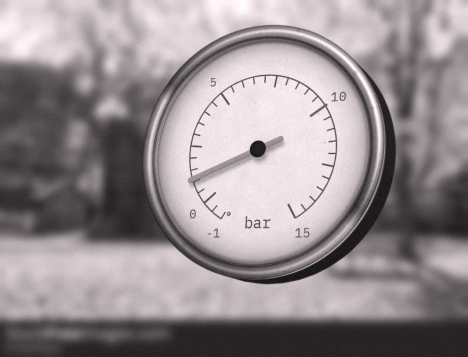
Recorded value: 1bar
